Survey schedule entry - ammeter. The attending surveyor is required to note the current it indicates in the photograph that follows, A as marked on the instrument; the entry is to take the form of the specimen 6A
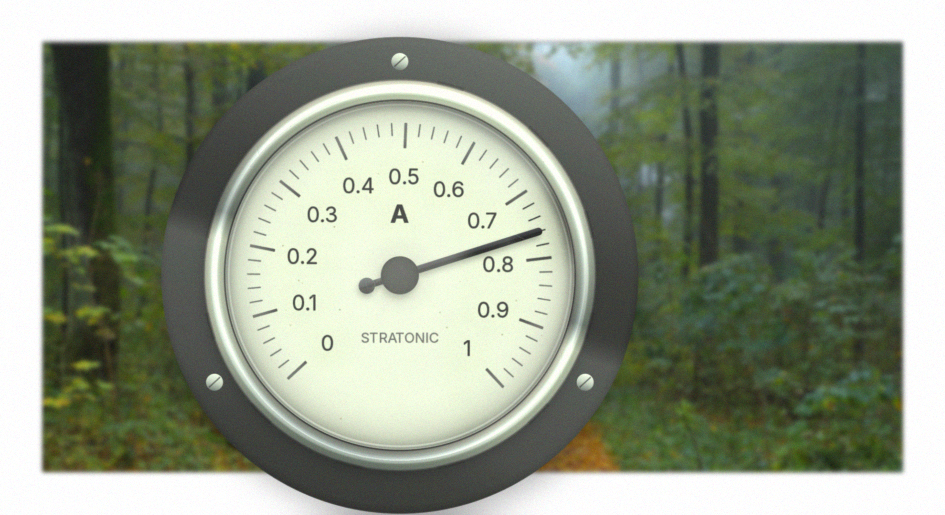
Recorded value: 0.76A
